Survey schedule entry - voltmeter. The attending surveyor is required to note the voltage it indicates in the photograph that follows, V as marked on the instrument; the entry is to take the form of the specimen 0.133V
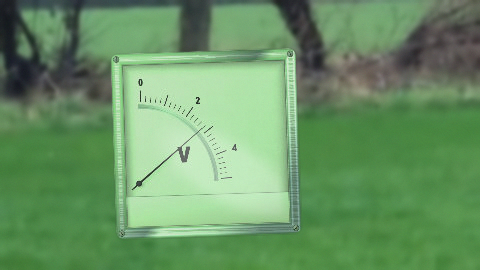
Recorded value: 2.8V
